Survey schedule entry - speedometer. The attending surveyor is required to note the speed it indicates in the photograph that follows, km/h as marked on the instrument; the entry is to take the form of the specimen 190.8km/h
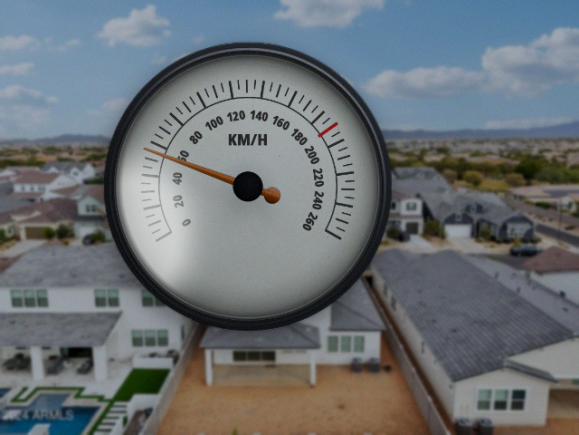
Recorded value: 55km/h
